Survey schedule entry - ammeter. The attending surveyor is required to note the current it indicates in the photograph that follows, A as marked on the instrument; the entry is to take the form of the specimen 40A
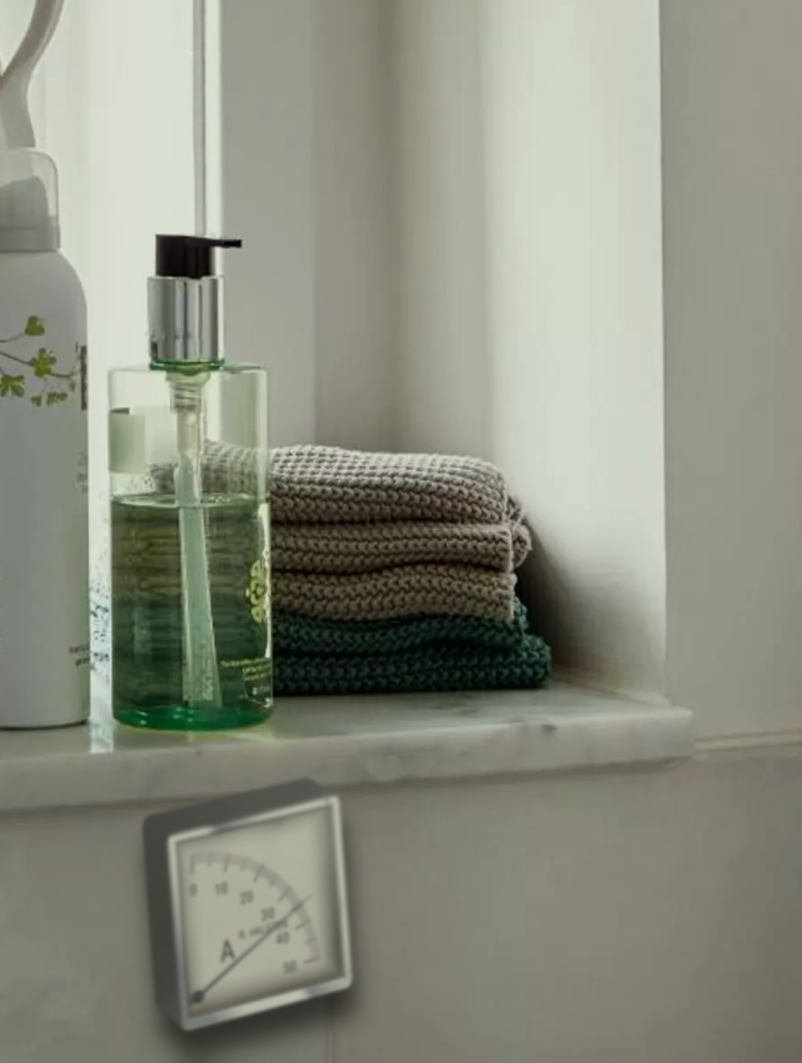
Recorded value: 35A
